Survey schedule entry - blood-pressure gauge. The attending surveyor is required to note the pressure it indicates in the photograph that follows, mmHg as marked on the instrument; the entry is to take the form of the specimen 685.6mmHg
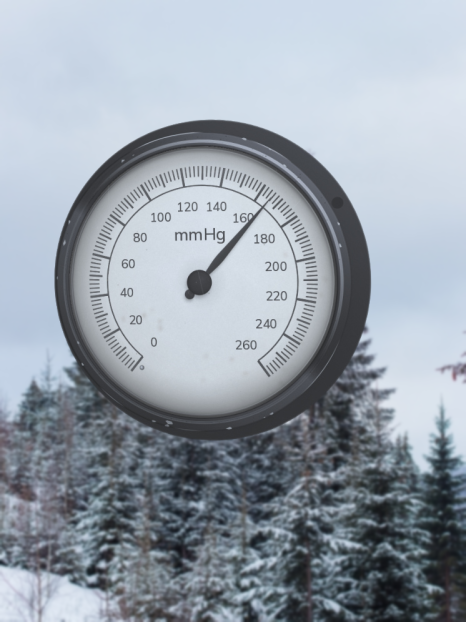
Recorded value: 166mmHg
